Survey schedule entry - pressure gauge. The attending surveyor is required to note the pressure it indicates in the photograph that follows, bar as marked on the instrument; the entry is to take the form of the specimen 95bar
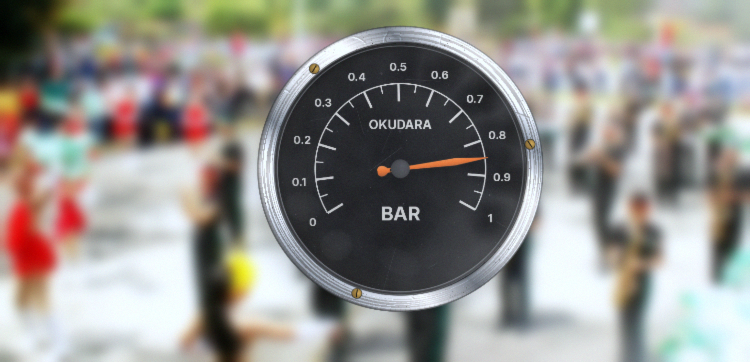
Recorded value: 0.85bar
